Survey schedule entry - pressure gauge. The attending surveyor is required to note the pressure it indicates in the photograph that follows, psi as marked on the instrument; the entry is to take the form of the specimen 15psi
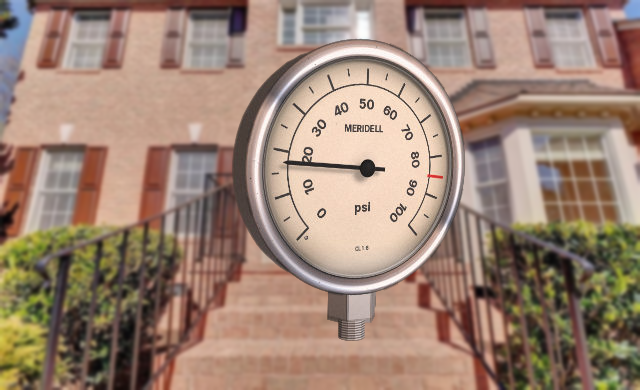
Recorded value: 17.5psi
